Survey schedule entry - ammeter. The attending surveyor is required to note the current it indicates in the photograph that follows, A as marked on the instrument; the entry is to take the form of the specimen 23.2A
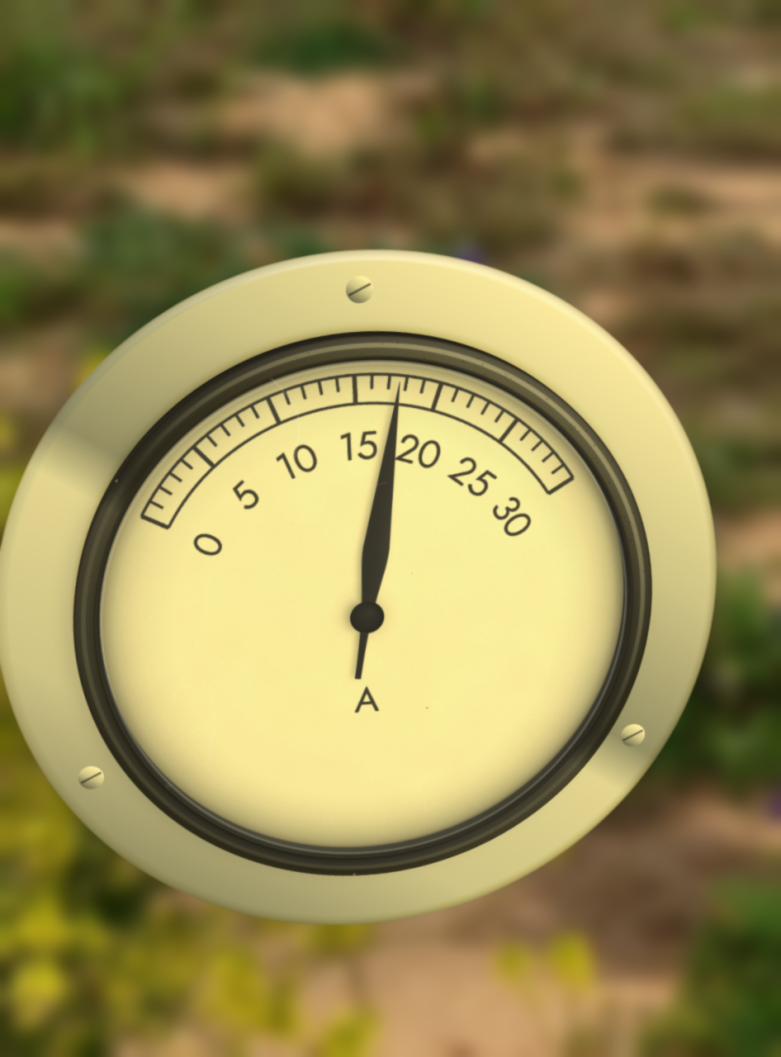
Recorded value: 17.5A
